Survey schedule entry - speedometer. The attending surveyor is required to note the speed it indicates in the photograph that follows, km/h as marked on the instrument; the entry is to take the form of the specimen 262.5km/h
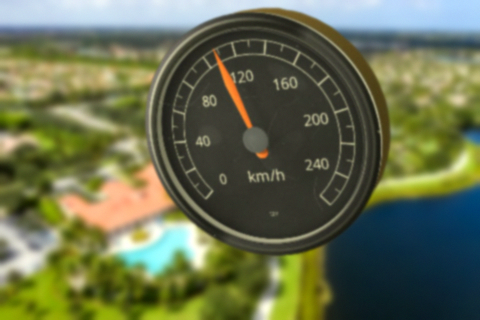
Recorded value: 110km/h
